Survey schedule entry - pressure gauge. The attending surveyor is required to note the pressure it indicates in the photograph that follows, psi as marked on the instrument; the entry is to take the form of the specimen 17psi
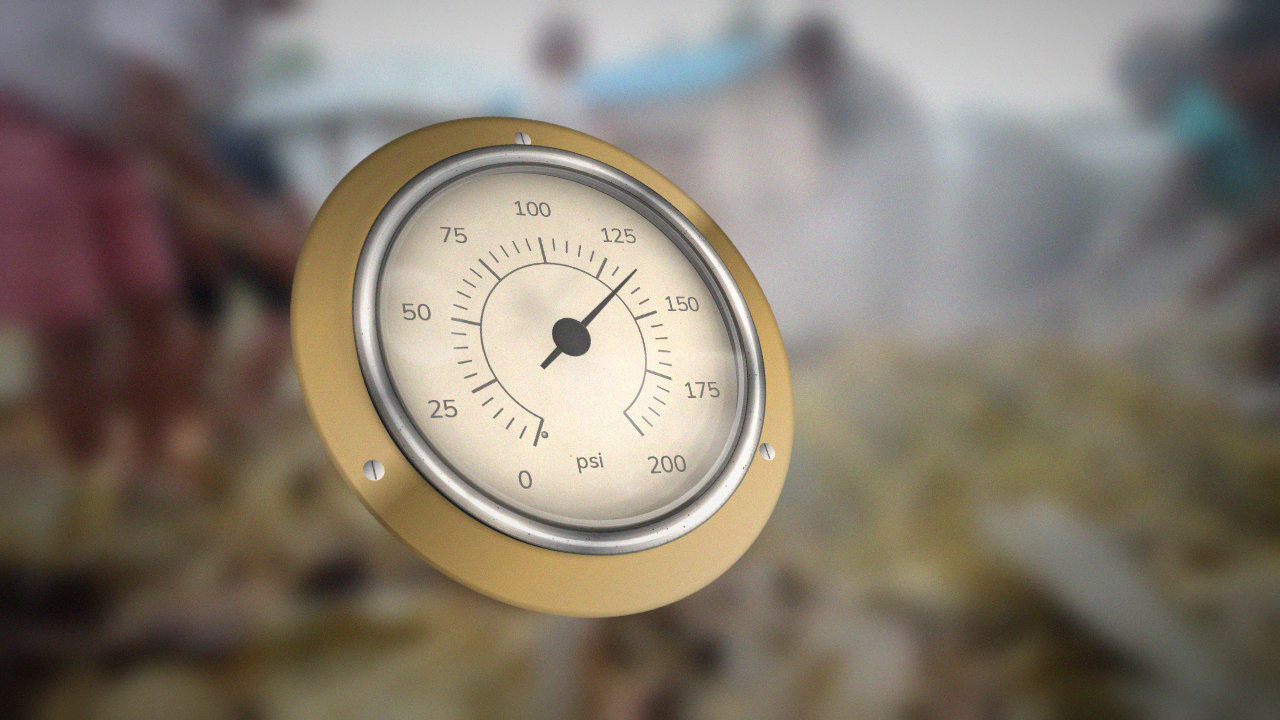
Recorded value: 135psi
